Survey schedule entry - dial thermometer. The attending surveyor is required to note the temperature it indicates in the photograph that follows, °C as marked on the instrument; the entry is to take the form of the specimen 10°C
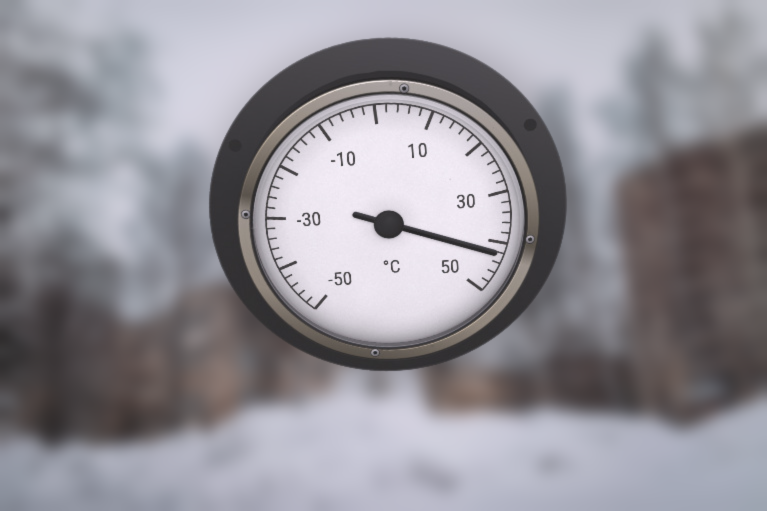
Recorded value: 42°C
